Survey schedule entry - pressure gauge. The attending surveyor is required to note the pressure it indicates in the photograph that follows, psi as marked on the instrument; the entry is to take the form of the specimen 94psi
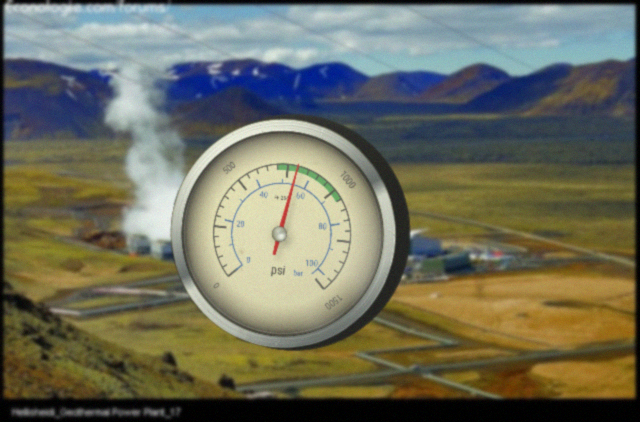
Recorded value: 800psi
